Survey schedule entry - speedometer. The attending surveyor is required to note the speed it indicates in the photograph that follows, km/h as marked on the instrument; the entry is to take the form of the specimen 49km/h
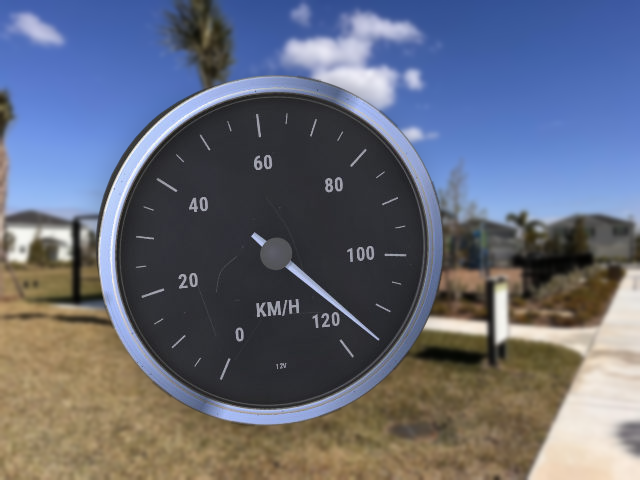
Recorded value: 115km/h
